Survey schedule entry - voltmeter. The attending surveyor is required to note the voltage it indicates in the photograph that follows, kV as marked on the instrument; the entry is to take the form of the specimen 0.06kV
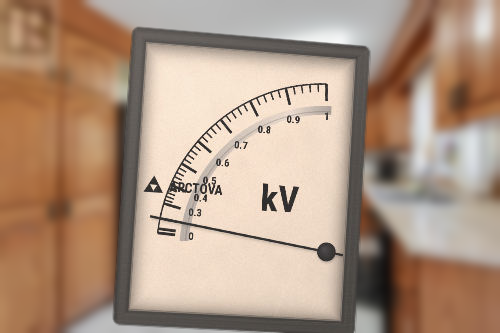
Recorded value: 0.2kV
